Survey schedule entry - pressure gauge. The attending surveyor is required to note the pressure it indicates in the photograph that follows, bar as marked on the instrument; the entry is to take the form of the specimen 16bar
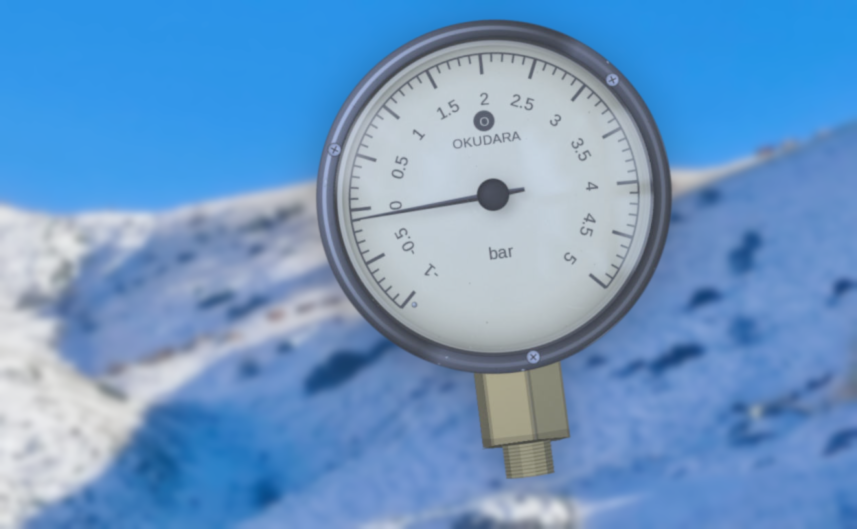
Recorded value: -0.1bar
